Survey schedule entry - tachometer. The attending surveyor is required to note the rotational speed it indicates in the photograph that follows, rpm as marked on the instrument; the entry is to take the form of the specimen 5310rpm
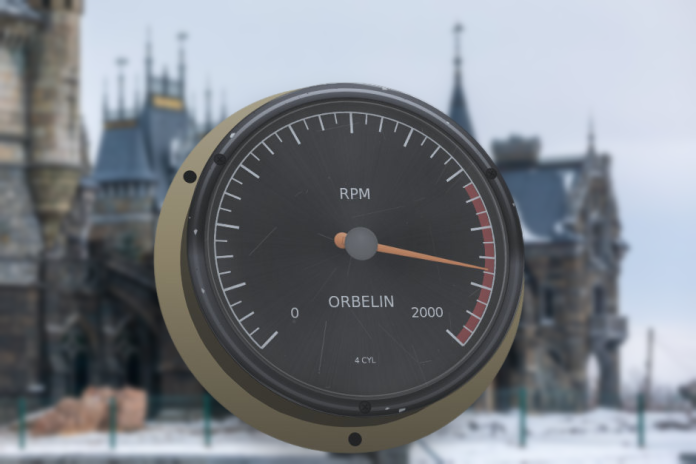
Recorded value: 1750rpm
